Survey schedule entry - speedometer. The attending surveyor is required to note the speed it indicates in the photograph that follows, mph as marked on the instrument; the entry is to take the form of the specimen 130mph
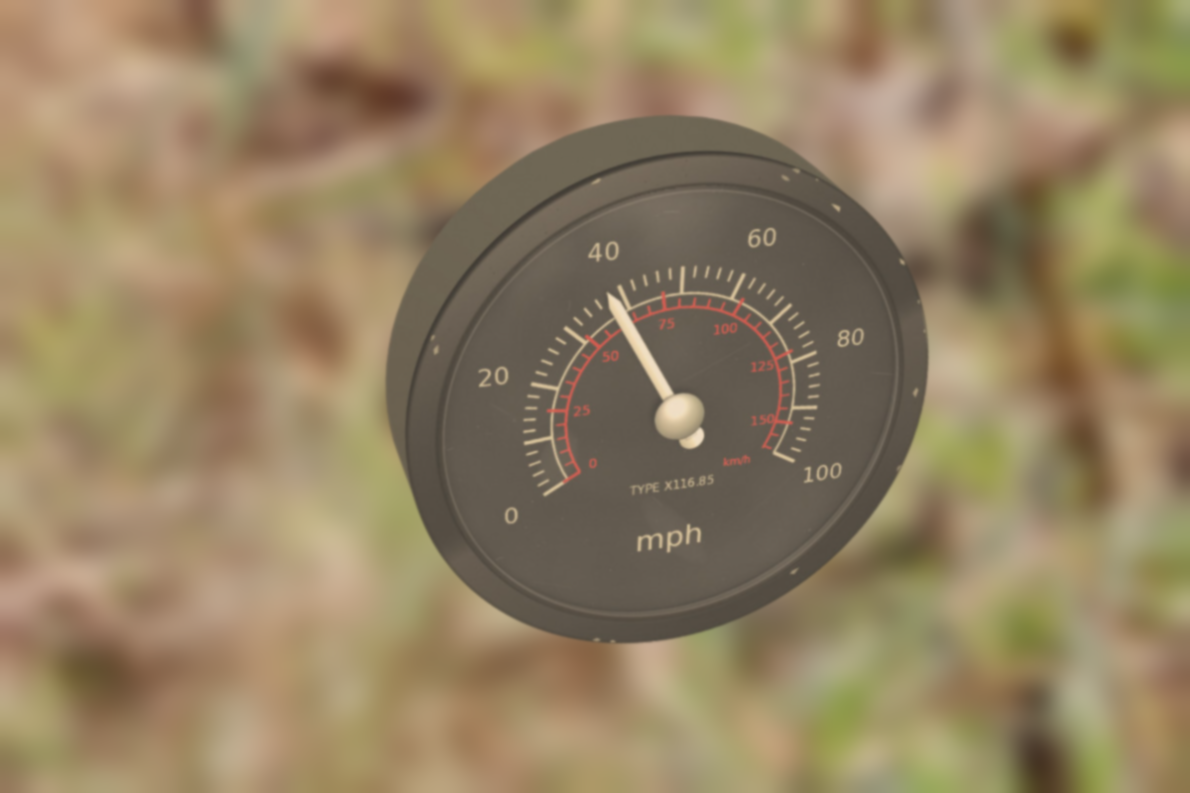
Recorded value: 38mph
